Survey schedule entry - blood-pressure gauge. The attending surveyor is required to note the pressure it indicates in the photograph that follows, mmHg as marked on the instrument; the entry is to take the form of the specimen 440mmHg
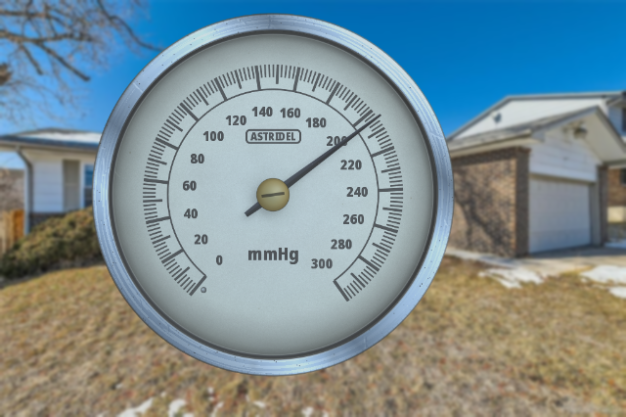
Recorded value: 204mmHg
